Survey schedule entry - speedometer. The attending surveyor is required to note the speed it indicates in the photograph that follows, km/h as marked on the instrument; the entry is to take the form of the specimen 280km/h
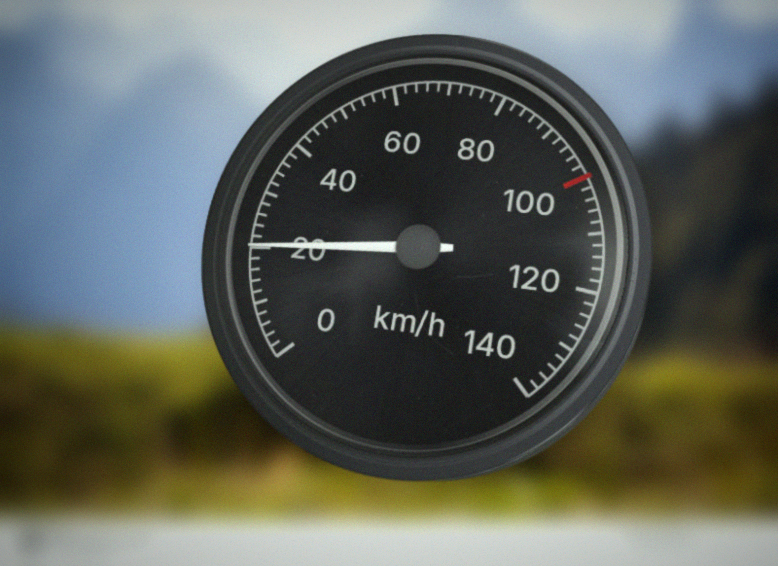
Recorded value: 20km/h
